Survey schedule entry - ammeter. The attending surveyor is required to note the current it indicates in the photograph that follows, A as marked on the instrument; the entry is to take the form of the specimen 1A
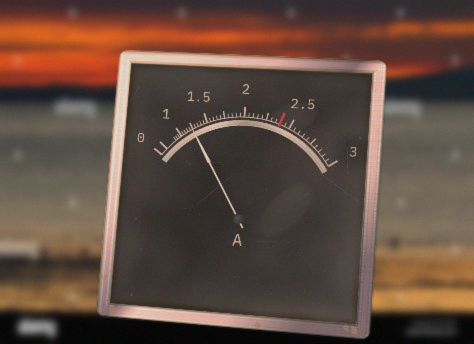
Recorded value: 1.25A
